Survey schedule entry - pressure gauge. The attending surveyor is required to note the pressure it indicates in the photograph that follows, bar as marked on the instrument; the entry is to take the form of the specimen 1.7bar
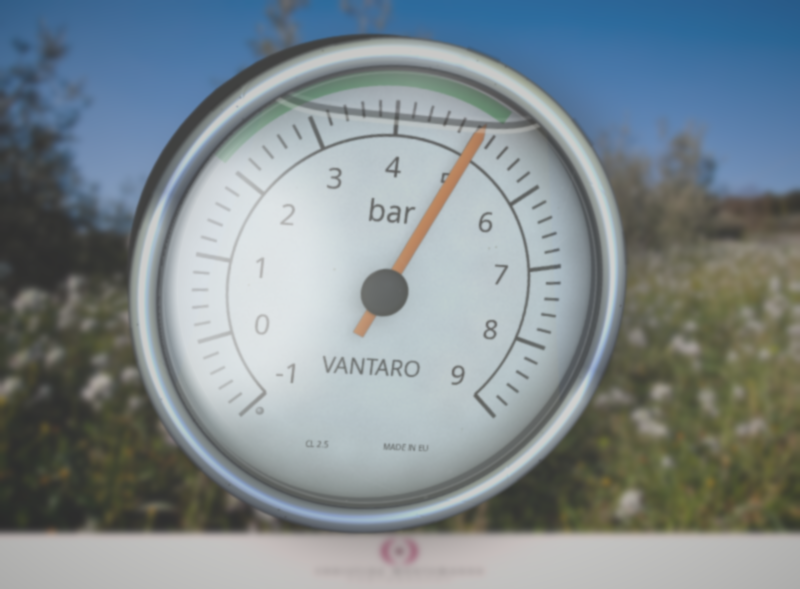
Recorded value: 5bar
